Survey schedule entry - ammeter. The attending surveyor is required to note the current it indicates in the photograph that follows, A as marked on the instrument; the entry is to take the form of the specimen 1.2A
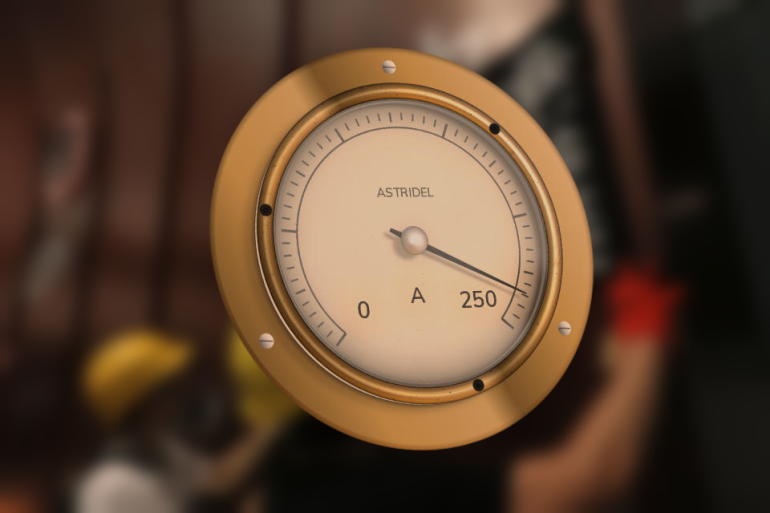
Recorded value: 235A
